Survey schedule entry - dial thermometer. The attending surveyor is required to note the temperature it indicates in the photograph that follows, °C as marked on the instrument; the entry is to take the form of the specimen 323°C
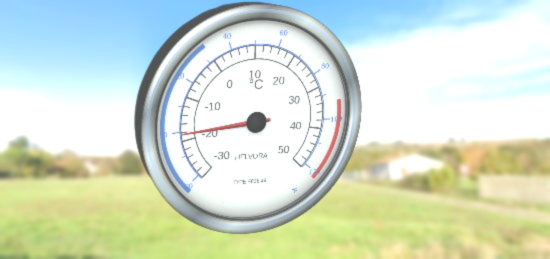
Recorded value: -18°C
